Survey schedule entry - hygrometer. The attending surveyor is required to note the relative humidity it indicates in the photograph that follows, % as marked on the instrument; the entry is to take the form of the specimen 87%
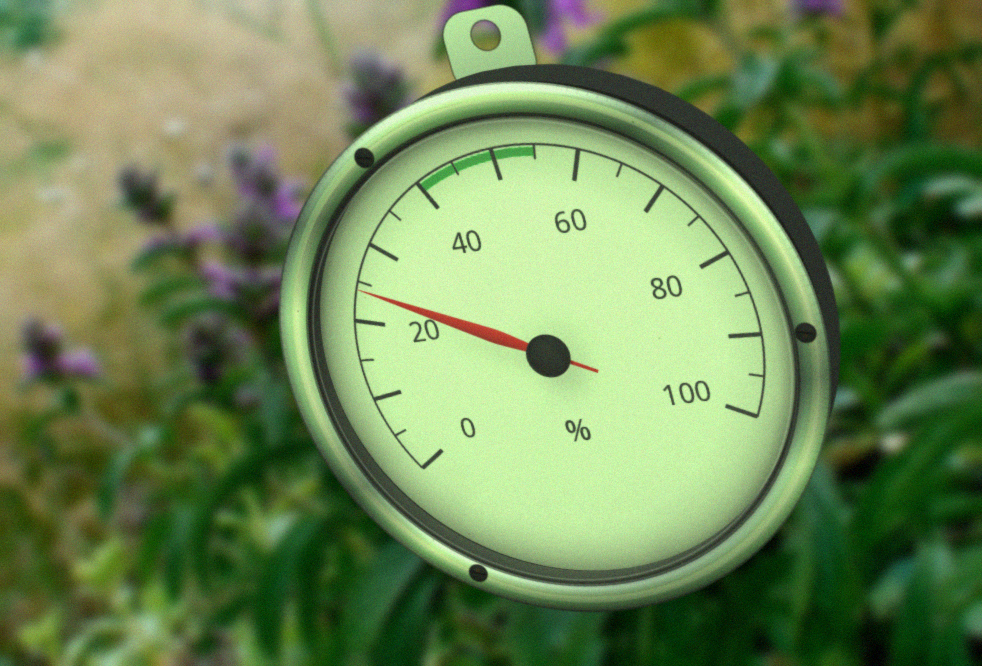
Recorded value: 25%
